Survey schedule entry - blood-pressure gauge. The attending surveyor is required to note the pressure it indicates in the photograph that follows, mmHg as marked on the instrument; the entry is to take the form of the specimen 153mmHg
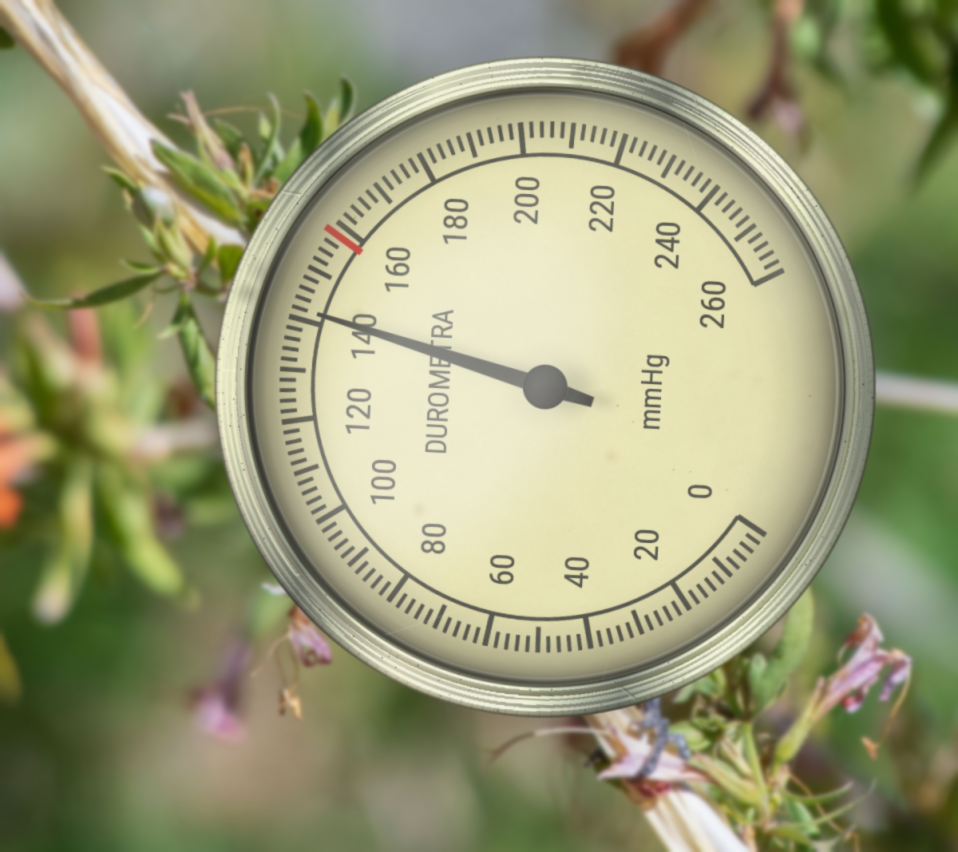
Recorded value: 142mmHg
